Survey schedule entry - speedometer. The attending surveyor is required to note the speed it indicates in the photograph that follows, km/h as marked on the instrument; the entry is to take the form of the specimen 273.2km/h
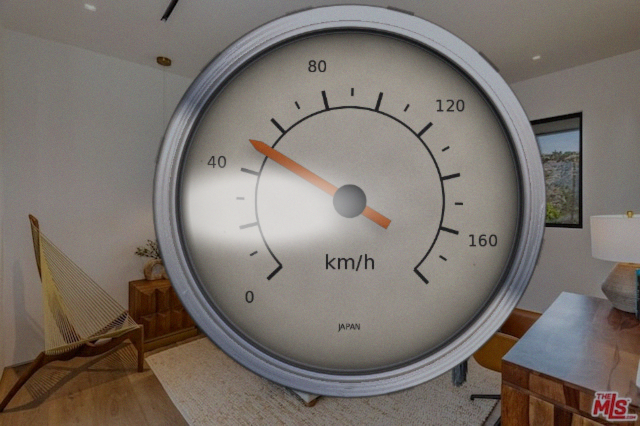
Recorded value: 50km/h
